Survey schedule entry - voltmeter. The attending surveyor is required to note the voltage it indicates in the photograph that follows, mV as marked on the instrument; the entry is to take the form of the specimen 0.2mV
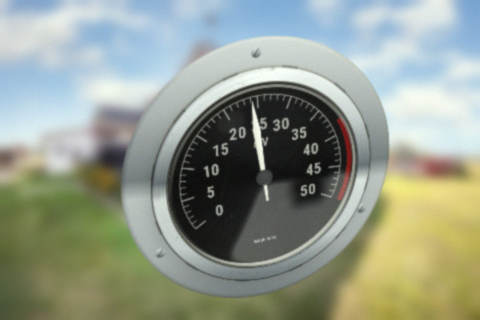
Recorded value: 24mV
